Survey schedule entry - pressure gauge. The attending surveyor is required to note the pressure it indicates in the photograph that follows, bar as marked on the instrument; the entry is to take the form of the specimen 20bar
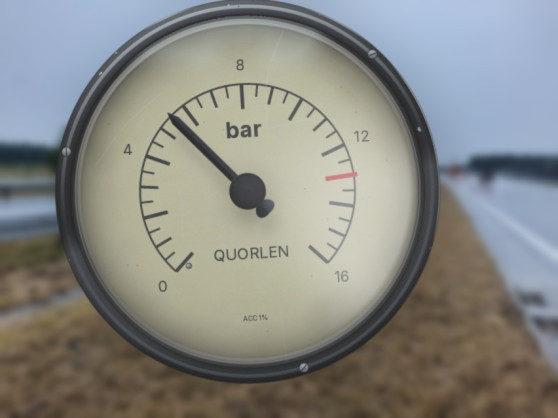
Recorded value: 5.5bar
